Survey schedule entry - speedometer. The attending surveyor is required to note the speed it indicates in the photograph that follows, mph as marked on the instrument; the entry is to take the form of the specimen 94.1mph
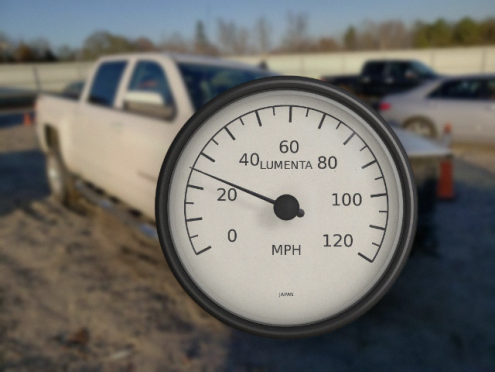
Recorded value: 25mph
